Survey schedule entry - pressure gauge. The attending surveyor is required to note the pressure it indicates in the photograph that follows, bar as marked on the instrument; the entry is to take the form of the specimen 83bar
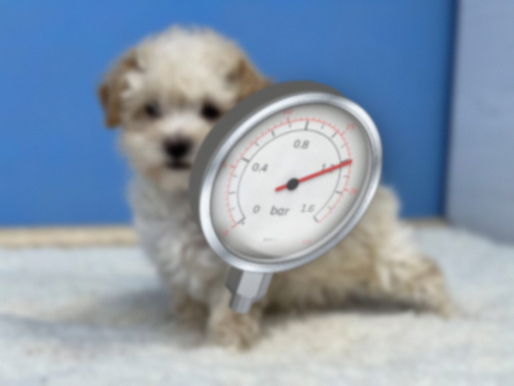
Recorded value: 1.2bar
